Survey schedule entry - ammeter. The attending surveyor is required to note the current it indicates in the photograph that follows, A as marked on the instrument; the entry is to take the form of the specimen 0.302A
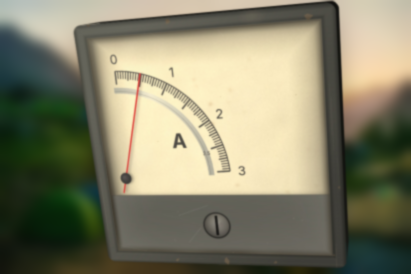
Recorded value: 0.5A
